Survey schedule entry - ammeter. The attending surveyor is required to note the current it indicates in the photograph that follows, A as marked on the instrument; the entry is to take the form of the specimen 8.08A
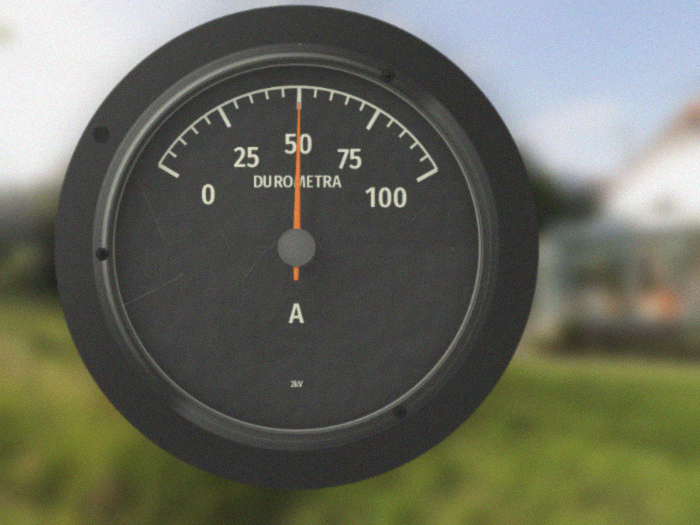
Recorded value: 50A
